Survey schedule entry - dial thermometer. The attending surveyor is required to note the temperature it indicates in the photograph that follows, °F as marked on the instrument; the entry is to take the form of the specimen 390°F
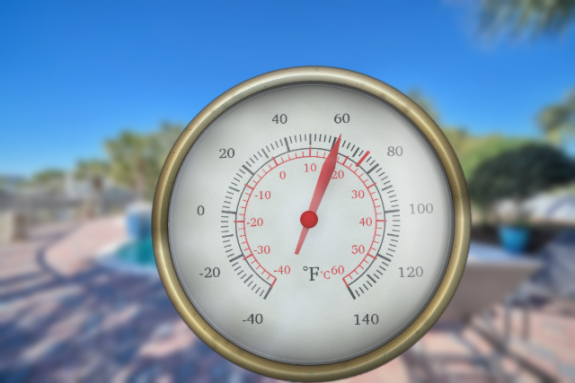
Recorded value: 62°F
